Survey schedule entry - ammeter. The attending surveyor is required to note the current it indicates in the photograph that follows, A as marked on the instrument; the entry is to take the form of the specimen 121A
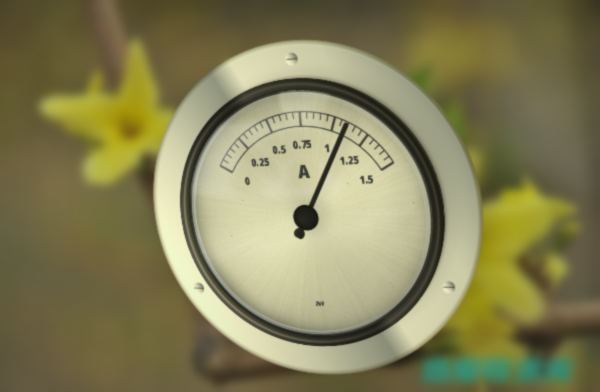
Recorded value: 1.1A
